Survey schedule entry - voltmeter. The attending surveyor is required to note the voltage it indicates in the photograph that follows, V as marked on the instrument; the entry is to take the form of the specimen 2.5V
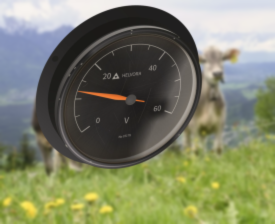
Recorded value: 12.5V
